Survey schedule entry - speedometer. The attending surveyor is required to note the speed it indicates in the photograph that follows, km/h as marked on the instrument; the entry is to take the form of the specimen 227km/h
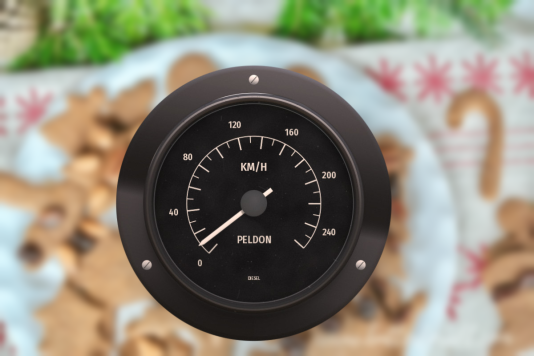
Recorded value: 10km/h
